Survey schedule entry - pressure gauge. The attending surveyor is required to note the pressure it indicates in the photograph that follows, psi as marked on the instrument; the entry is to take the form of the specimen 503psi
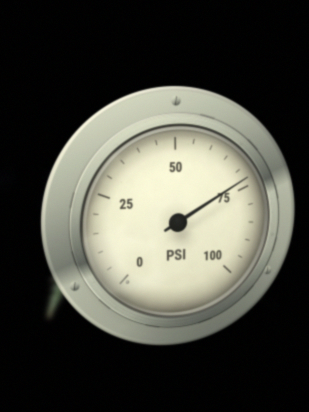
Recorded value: 72.5psi
